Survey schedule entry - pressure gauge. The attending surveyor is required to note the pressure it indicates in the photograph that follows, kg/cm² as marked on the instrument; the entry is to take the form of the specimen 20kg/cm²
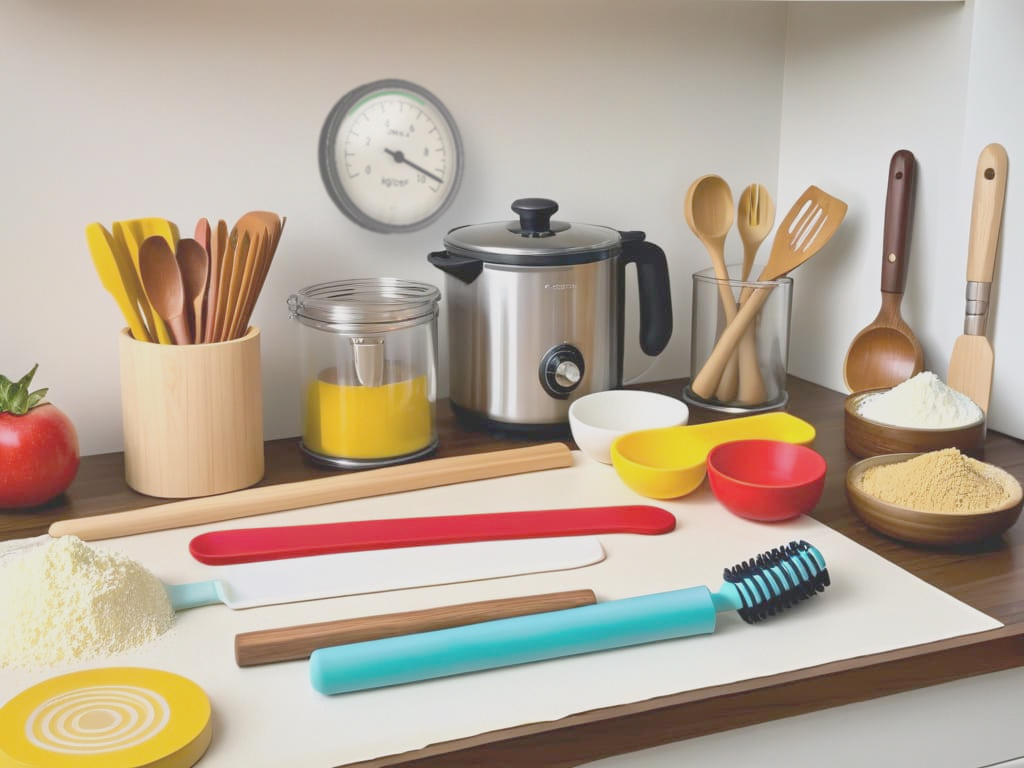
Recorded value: 9.5kg/cm²
